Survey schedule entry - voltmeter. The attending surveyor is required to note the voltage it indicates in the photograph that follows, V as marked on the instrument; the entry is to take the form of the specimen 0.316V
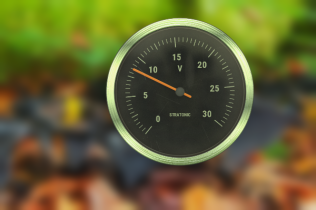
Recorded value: 8.5V
